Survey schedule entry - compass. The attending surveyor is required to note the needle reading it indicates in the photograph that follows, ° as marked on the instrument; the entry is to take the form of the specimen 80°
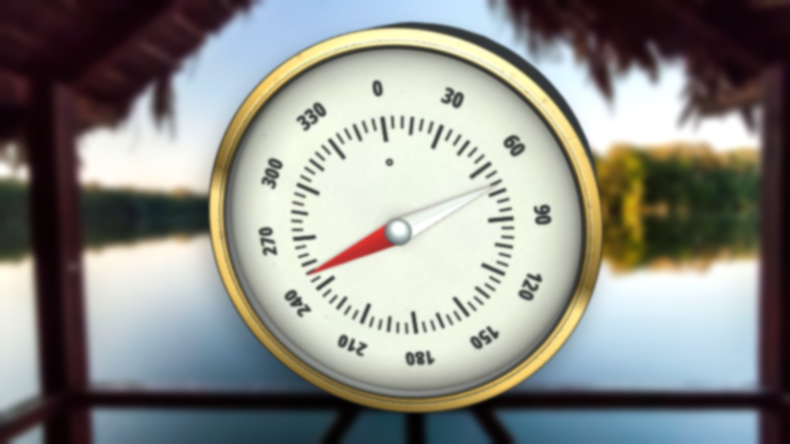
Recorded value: 250°
